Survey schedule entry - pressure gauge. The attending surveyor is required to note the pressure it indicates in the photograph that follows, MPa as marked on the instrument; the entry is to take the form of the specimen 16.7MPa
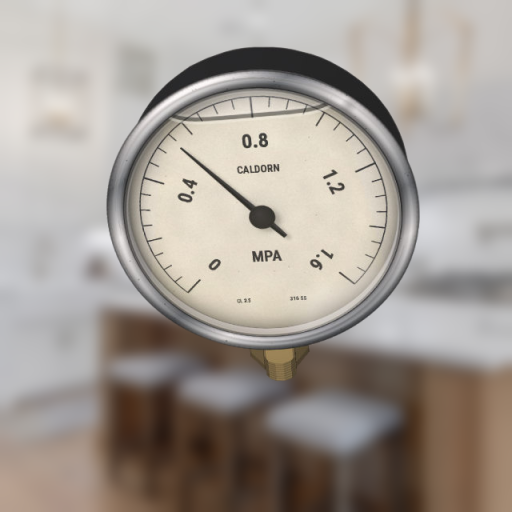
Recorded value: 0.55MPa
